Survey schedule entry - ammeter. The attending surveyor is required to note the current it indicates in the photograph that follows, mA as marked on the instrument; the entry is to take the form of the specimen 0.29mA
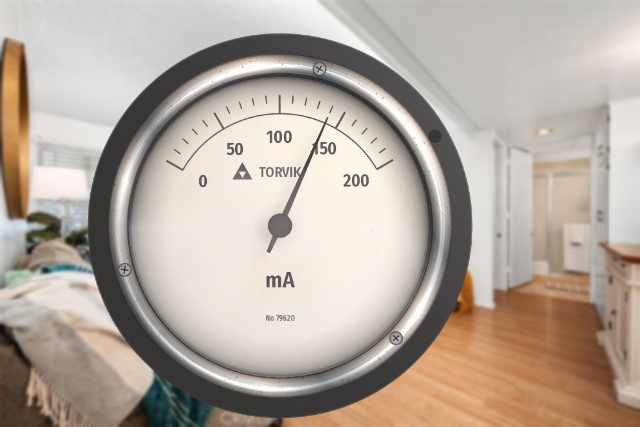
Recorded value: 140mA
